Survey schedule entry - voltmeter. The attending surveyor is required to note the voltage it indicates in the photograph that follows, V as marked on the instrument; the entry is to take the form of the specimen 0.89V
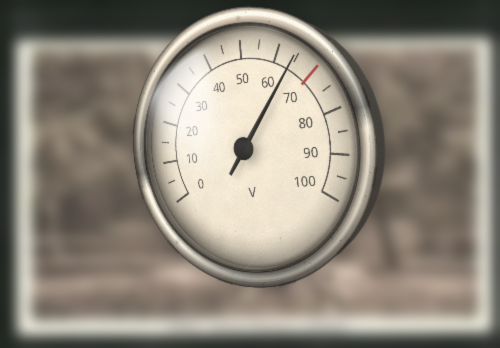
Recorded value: 65V
